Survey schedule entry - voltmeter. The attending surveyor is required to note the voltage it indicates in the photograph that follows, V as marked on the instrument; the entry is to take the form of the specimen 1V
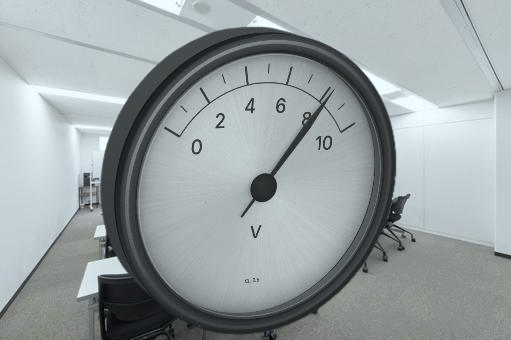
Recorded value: 8V
